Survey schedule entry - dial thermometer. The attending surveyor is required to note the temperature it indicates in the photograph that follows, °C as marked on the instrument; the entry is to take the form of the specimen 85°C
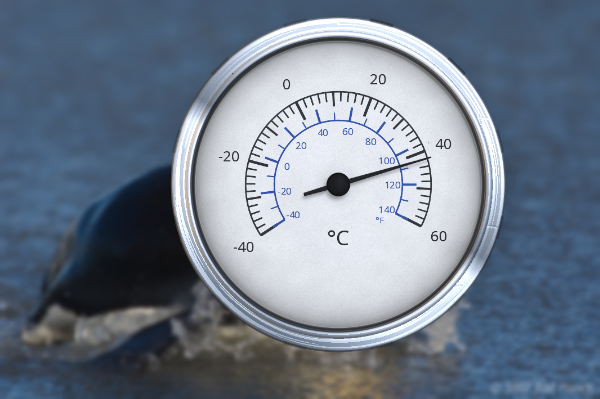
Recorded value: 42°C
